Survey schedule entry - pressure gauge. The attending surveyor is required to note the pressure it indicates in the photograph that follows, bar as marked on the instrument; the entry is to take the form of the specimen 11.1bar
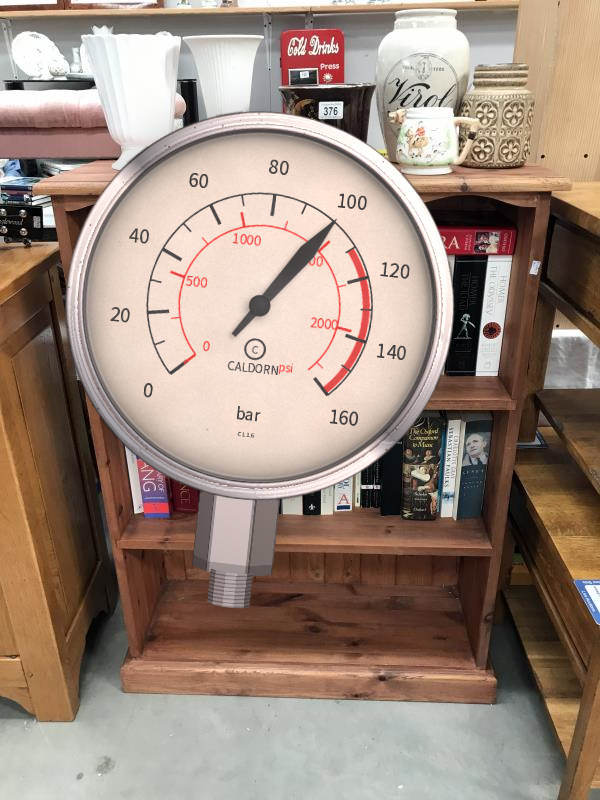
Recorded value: 100bar
